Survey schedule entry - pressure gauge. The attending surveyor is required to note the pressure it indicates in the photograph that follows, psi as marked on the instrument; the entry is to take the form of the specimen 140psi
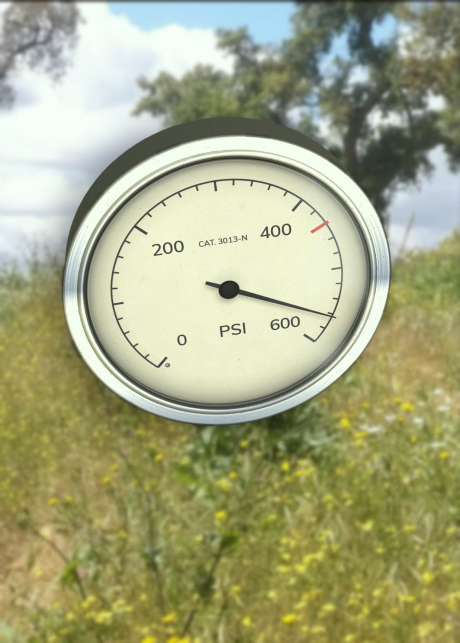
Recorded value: 560psi
